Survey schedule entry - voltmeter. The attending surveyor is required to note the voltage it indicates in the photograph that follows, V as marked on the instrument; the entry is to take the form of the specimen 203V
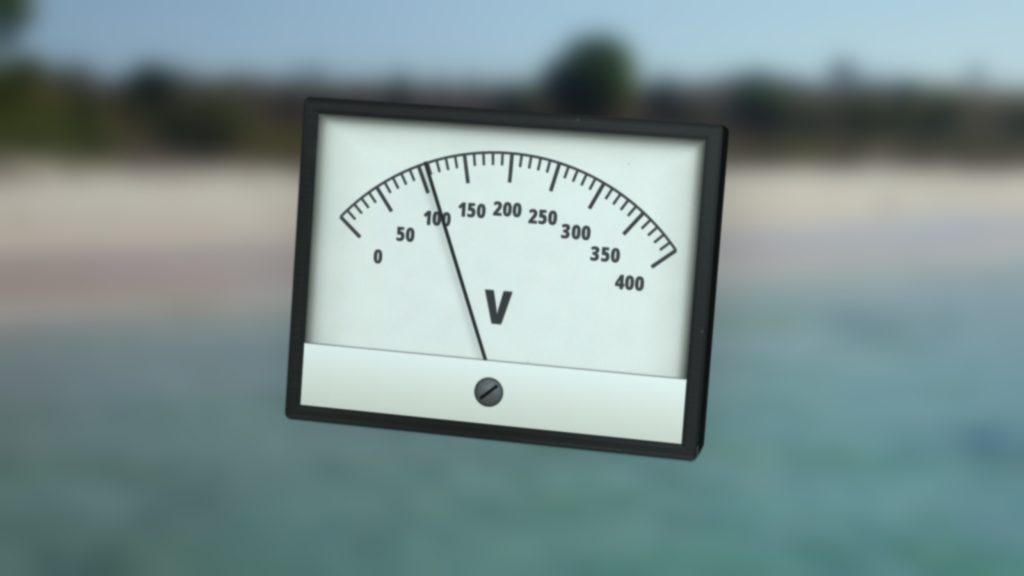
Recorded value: 110V
